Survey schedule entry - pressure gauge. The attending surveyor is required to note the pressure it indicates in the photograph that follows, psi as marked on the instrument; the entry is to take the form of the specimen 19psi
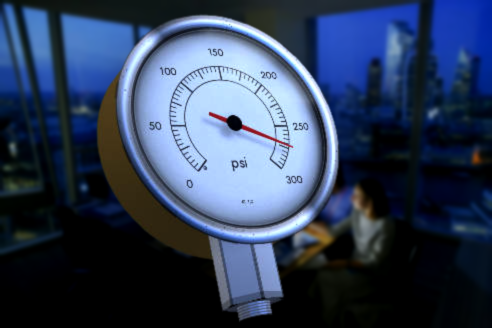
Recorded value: 275psi
